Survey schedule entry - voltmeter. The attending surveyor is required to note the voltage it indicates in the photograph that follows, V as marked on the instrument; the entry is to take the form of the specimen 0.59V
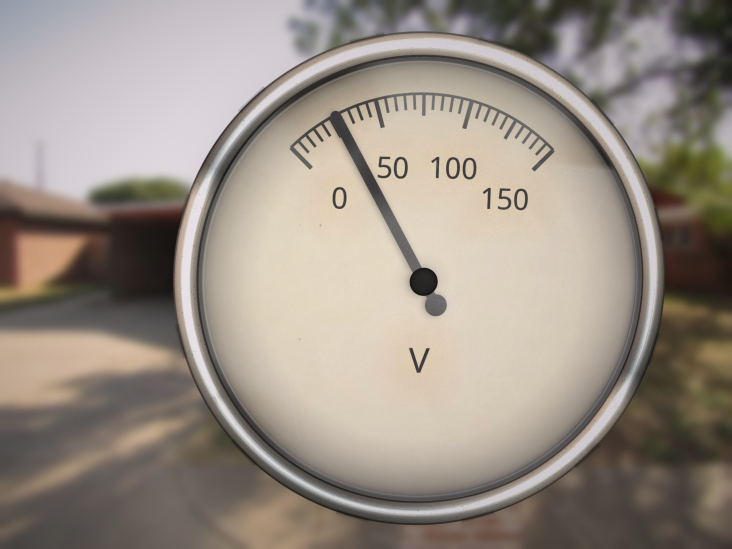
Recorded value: 27.5V
